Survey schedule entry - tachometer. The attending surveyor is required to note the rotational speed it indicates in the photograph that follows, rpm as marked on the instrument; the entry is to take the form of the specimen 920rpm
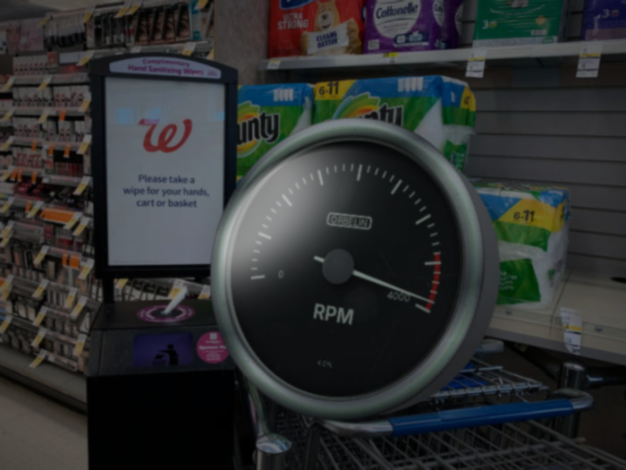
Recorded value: 3900rpm
